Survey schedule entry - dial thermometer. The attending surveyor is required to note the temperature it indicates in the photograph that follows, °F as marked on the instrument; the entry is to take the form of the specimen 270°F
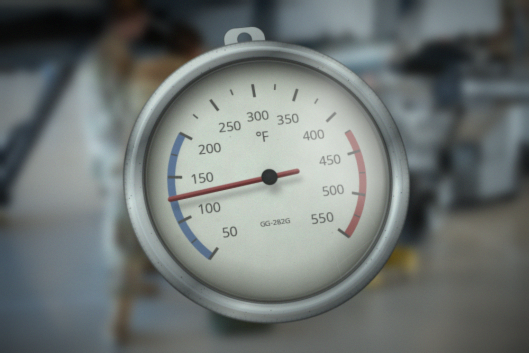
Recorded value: 125°F
